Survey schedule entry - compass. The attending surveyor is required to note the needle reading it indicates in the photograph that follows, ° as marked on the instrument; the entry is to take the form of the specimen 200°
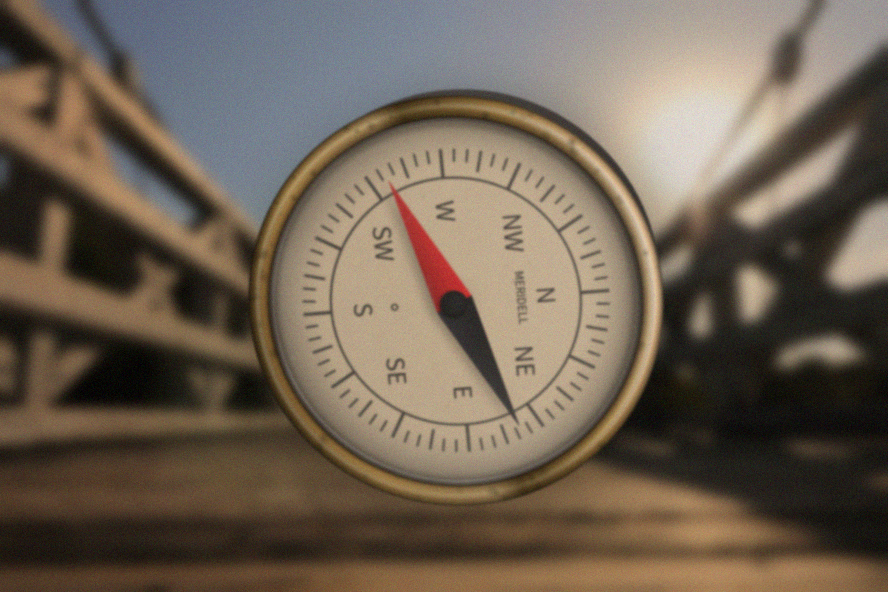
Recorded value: 247.5°
